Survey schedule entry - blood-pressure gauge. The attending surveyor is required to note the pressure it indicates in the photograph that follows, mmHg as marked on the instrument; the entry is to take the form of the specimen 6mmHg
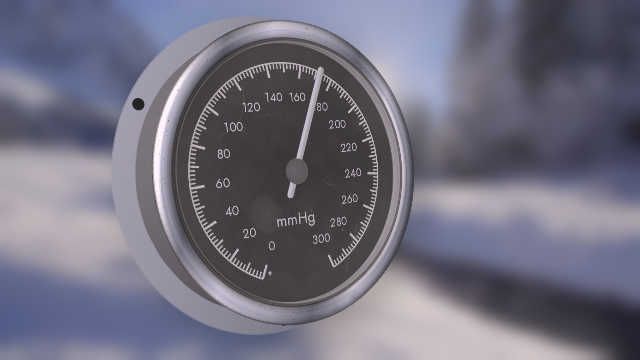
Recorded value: 170mmHg
